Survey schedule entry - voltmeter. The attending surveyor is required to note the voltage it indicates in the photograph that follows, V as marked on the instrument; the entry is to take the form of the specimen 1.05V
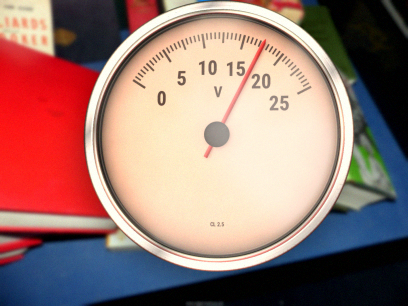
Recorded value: 17.5V
